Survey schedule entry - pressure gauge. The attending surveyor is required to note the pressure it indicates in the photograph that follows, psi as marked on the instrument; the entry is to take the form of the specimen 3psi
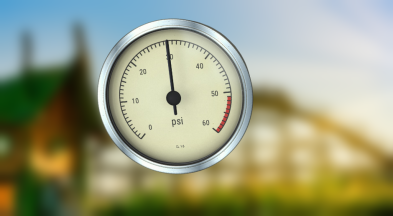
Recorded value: 30psi
